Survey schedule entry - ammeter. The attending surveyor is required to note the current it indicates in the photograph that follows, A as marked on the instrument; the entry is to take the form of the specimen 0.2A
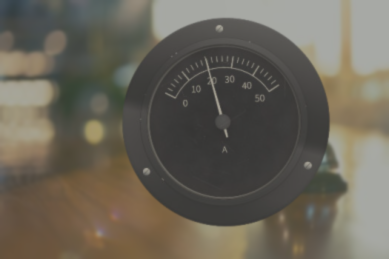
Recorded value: 20A
